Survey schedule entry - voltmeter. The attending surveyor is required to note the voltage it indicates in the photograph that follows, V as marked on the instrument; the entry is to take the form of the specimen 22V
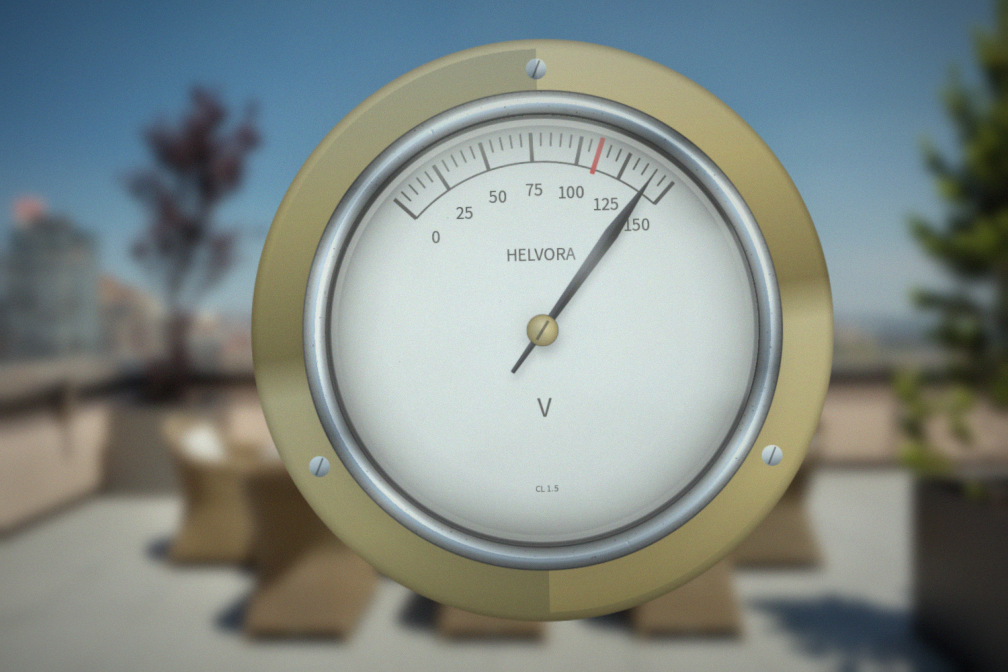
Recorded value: 140V
